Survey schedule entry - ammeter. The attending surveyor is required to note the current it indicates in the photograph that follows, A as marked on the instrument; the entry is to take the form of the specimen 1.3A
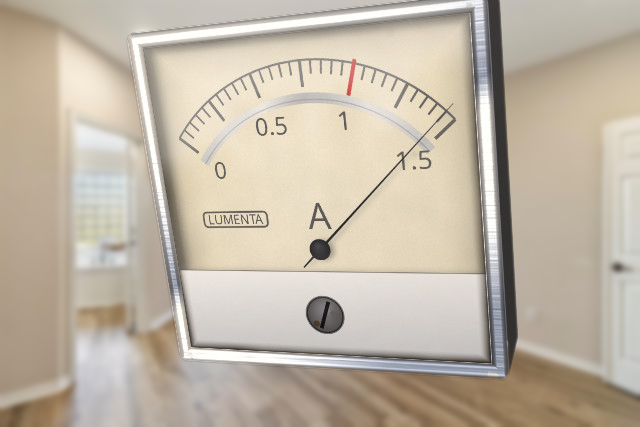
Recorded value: 1.45A
